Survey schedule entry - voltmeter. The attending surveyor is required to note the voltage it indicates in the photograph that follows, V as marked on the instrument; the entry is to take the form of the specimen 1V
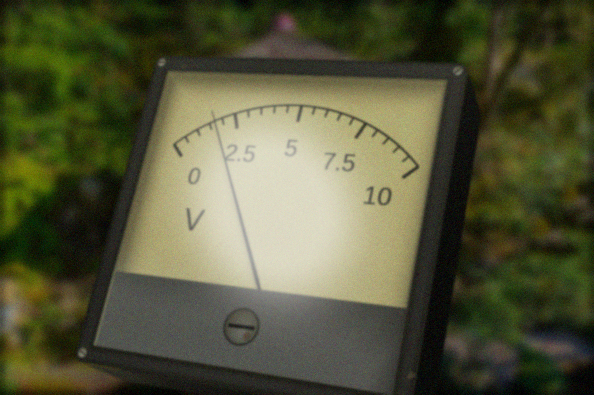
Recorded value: 1.75V
